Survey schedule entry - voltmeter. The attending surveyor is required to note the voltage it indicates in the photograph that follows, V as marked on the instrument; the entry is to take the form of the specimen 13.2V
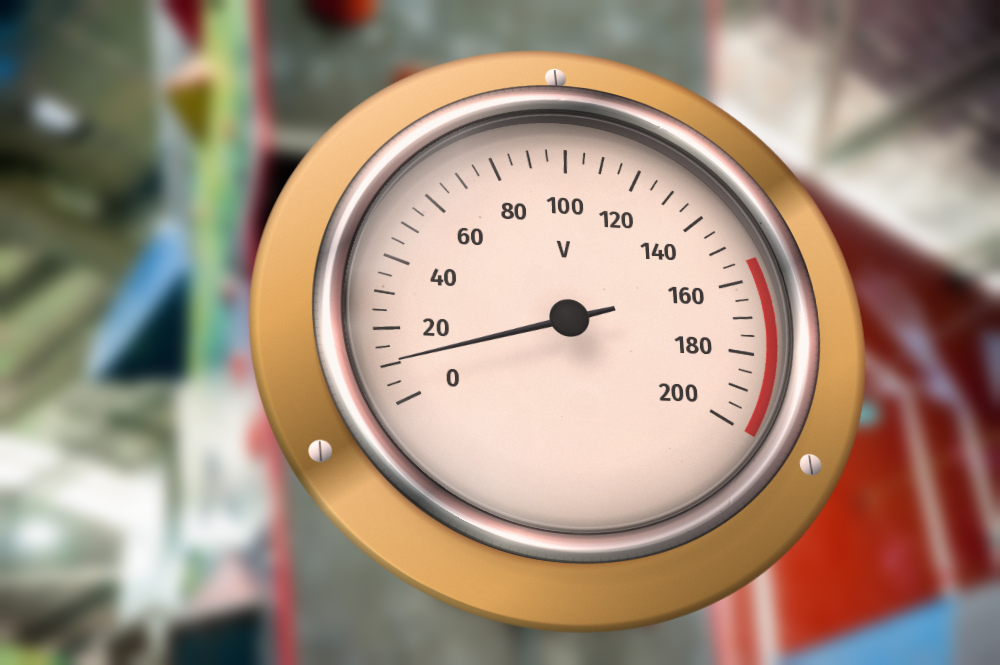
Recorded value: 10V
